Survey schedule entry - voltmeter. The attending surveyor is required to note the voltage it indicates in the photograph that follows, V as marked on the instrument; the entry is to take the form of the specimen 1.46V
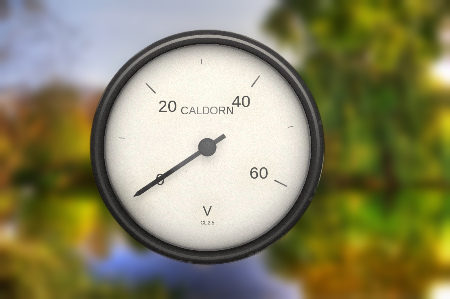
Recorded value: 0V
